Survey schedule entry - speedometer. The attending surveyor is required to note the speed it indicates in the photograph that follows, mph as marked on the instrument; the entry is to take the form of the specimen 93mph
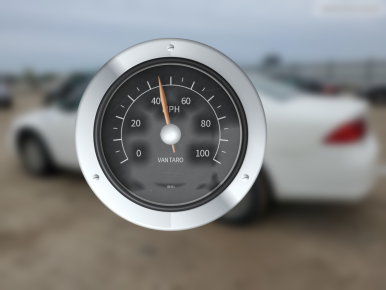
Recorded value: 45mph
